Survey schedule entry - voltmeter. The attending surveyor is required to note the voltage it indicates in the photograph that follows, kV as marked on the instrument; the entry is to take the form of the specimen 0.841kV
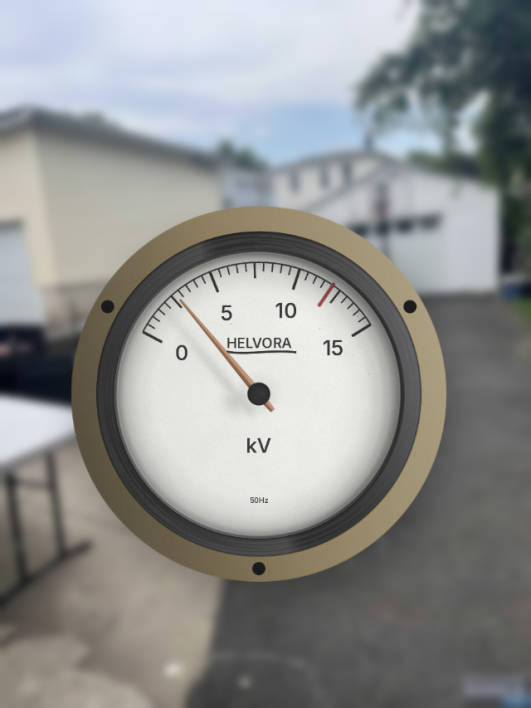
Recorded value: 2.75kV
